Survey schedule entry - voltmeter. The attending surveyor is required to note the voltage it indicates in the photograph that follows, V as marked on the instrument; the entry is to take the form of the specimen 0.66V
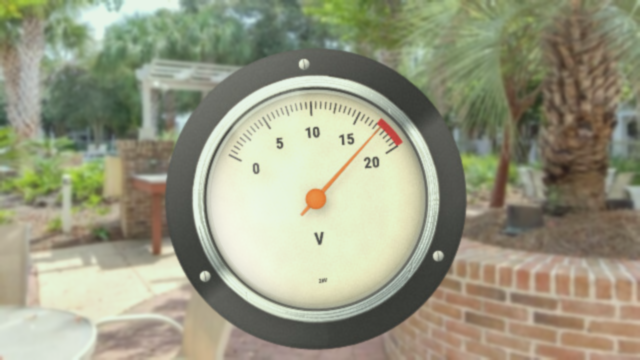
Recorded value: 17.5V
